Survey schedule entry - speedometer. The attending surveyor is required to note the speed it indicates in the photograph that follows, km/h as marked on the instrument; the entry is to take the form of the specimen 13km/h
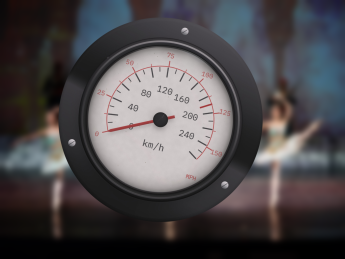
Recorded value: 0km/h
